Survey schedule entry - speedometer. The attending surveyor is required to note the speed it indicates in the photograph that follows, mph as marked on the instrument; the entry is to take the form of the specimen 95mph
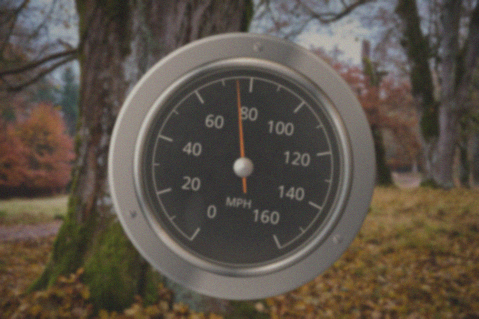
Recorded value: 75mph
